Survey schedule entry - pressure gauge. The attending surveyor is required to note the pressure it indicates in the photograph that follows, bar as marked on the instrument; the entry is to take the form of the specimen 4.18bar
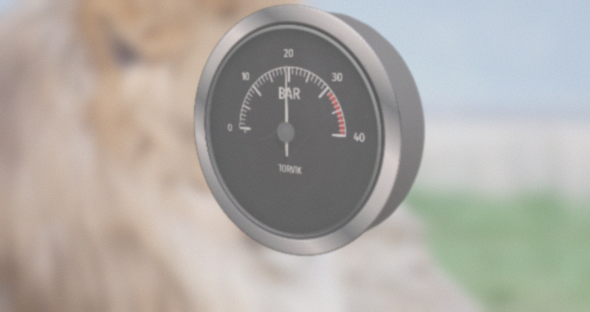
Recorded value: 20bar
